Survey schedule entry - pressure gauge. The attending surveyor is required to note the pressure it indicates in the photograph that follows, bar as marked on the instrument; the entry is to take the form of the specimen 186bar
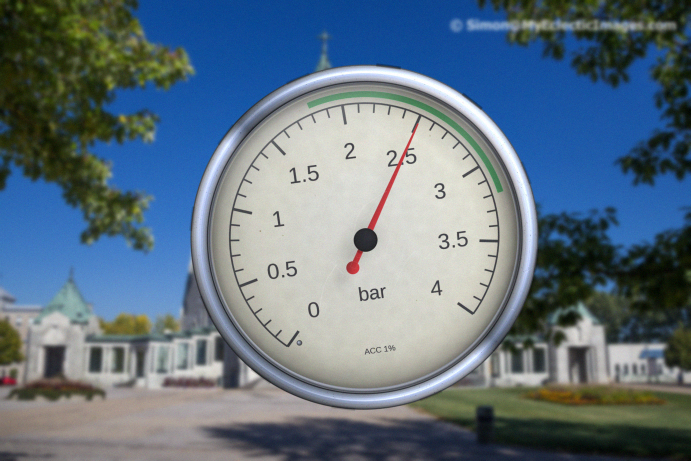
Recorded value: 2.5bar
